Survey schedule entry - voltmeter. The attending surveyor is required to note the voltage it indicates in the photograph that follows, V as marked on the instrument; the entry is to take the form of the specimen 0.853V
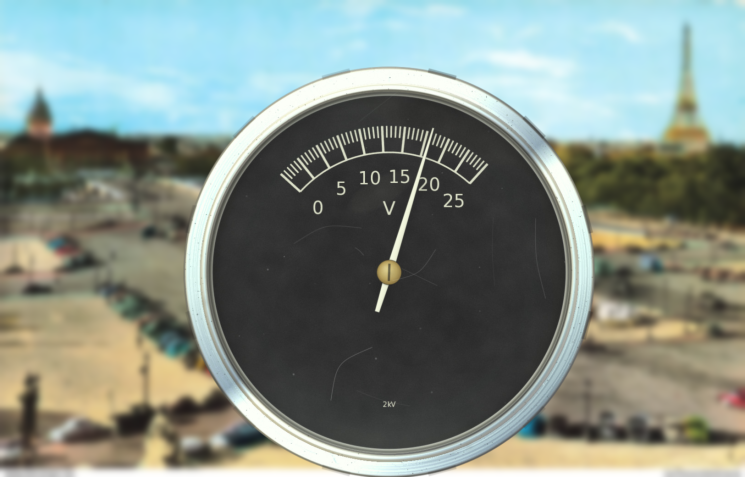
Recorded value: 18V
